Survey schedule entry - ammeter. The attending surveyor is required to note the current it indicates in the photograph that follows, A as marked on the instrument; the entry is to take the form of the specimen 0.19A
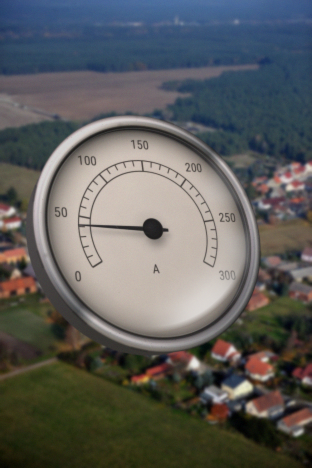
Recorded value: 40A
